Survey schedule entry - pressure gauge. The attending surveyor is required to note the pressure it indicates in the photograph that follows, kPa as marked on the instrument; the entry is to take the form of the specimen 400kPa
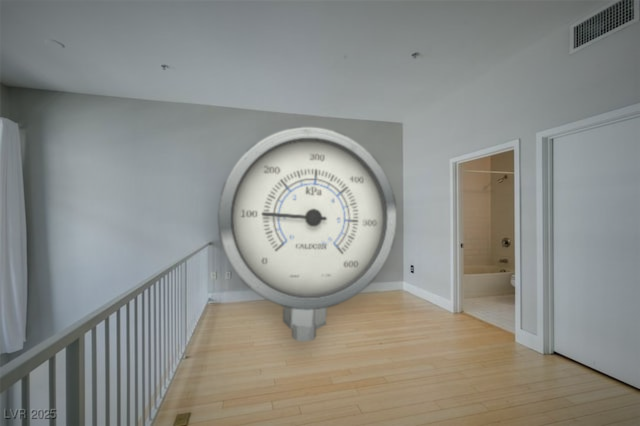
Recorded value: 100kPa
